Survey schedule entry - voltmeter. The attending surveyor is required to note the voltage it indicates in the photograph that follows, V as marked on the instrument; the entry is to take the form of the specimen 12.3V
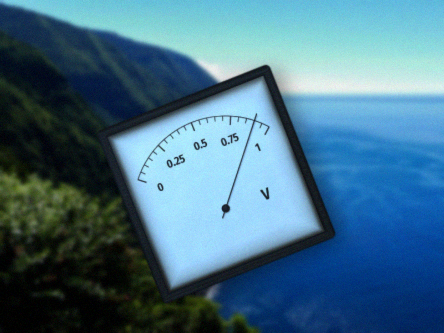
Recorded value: 0.9V
